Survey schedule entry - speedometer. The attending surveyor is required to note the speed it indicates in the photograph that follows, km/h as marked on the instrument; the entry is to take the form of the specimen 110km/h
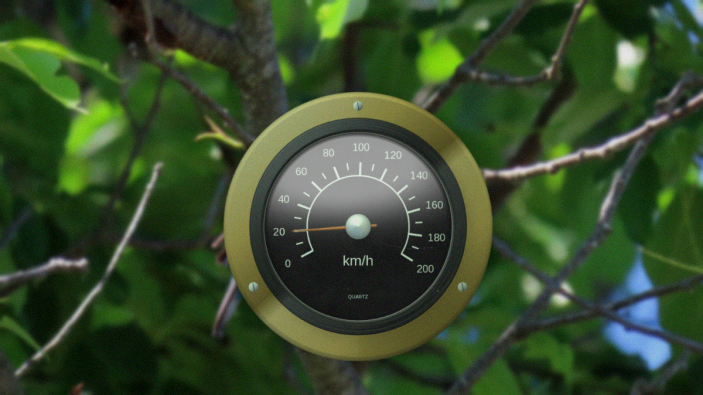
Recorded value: 20km/h
